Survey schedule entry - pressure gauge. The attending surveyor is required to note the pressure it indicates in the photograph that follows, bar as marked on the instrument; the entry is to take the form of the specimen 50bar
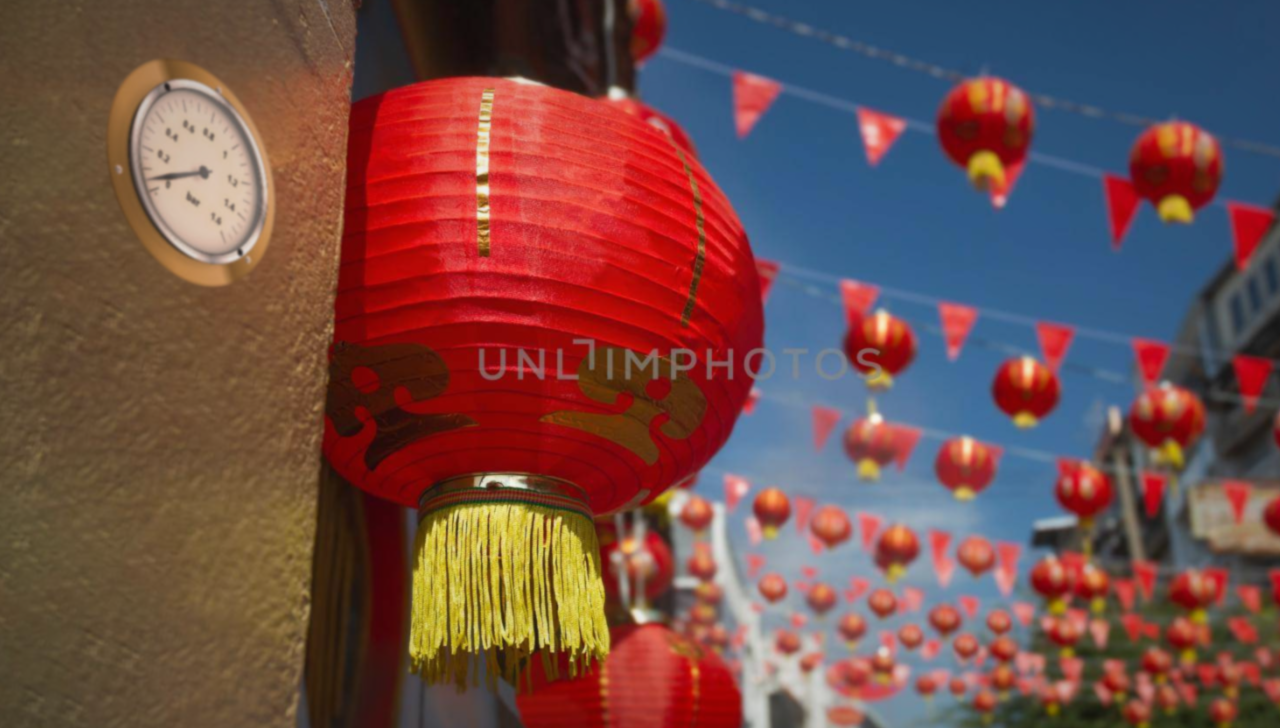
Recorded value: 0.05bar
